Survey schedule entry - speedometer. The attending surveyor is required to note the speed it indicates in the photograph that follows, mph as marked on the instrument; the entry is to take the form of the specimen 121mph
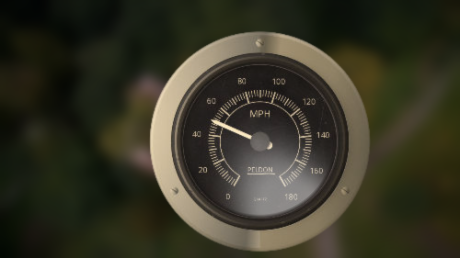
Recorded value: 50mph
